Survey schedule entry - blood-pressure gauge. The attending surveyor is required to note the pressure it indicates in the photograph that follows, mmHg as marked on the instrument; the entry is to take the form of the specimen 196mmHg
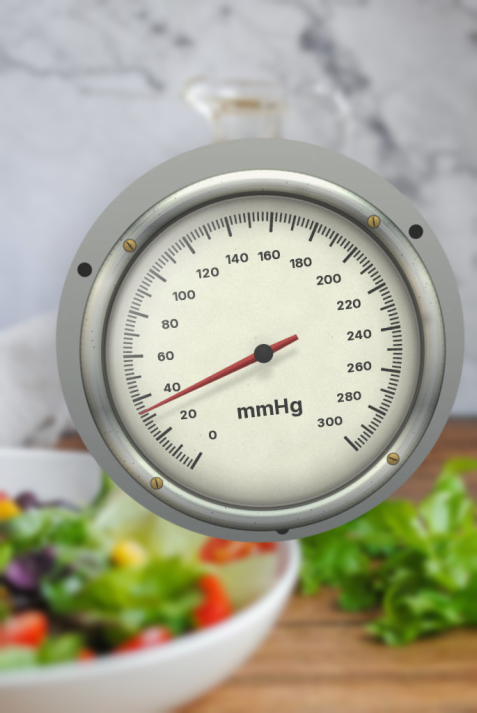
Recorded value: 34mmHg
